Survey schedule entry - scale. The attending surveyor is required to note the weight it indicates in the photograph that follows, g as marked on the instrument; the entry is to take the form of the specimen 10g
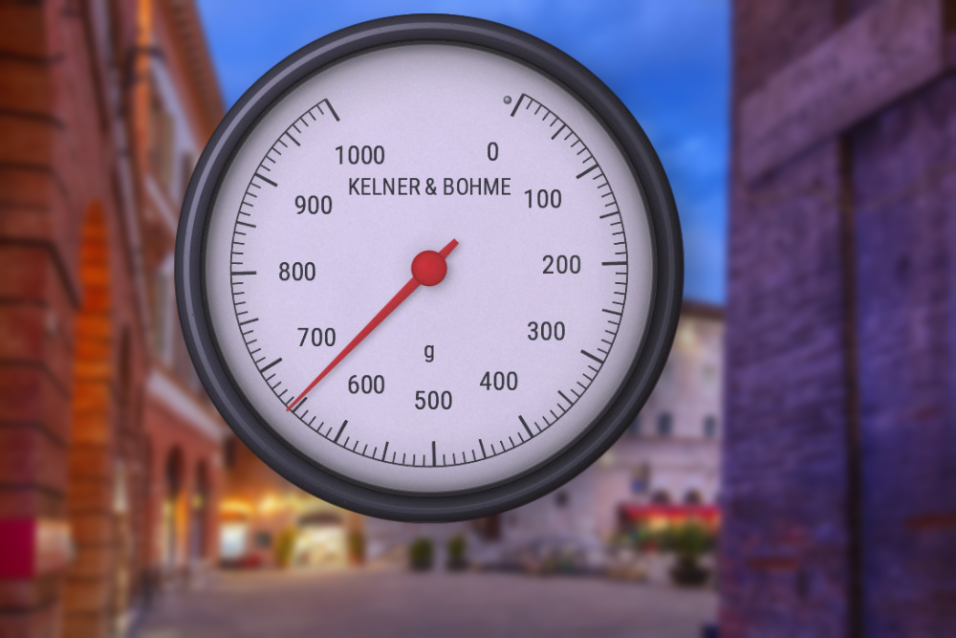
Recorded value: 655g
